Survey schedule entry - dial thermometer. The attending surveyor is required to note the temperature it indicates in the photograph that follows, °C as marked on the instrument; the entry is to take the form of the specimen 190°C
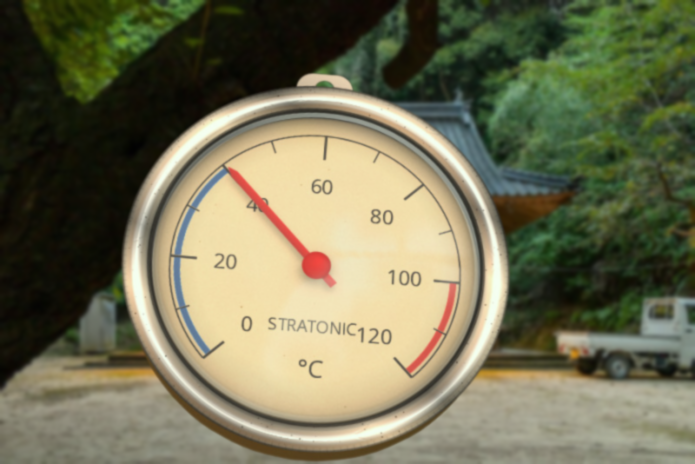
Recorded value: 40°C
